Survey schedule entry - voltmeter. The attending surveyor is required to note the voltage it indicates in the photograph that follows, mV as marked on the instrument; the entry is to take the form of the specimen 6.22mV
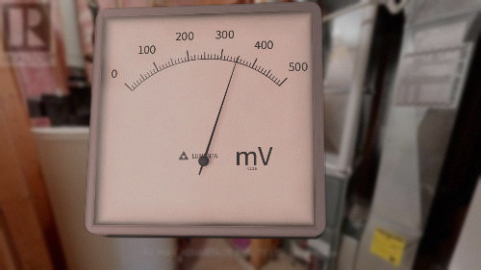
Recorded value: 350mV
